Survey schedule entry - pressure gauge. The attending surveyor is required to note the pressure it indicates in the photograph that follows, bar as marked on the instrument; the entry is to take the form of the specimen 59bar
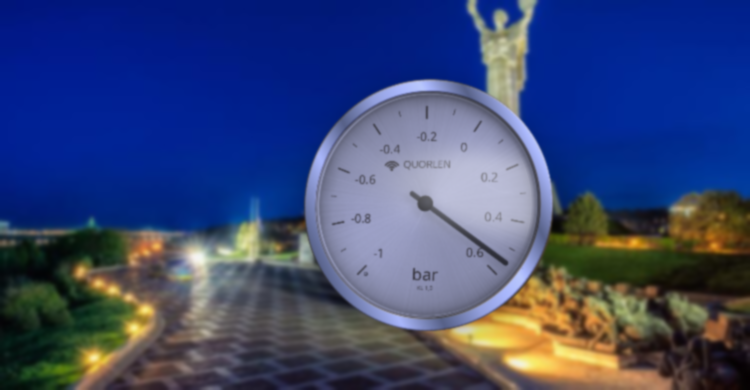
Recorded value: 0.55bar
